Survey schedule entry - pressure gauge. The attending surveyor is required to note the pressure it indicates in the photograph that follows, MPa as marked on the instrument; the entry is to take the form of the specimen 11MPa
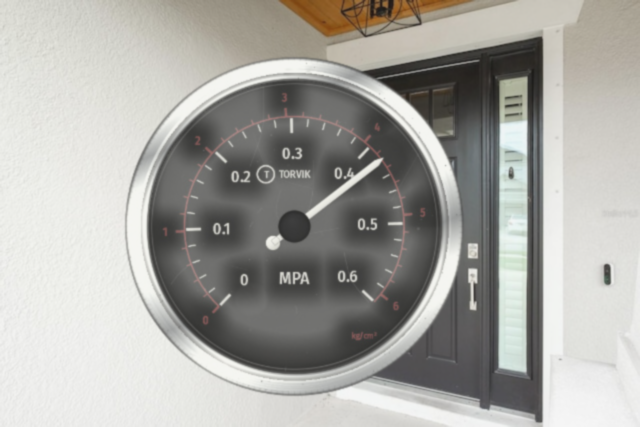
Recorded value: 0.42MPa
